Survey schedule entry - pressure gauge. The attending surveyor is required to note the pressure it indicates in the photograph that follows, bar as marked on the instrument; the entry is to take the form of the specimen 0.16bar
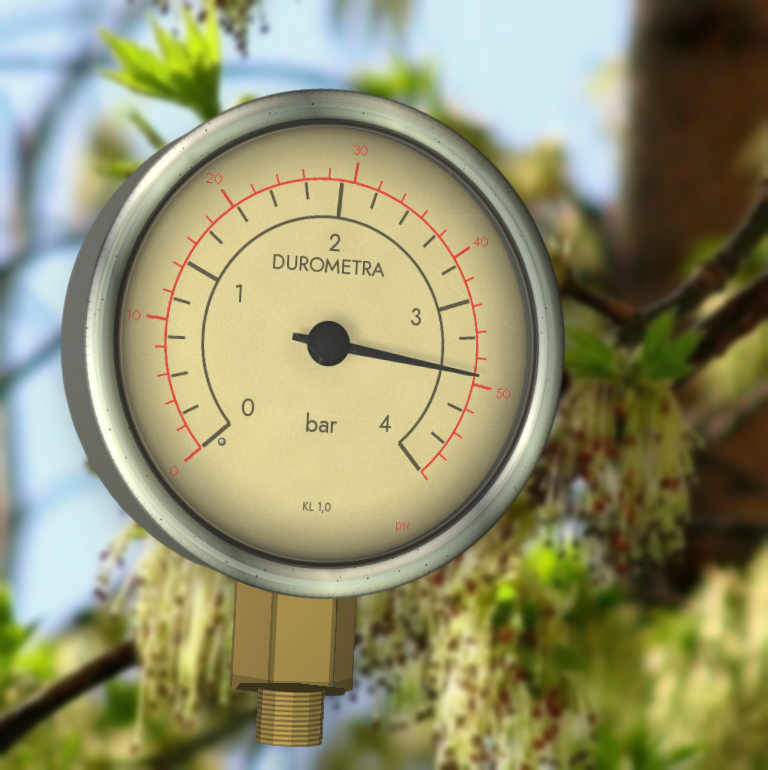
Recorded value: 3.4bar
